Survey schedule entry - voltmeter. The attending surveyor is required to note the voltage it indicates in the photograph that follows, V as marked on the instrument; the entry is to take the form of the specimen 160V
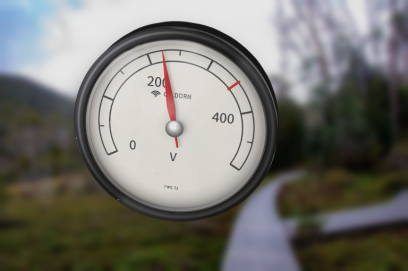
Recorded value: 225V
